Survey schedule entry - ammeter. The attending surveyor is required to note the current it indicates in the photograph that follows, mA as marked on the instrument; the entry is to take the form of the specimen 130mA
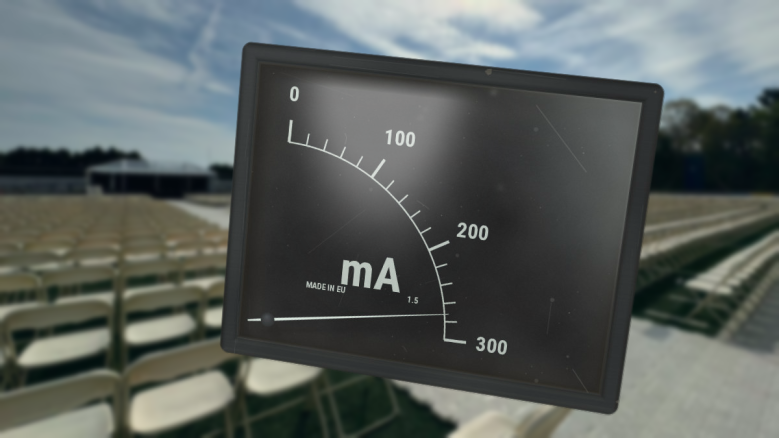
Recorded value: 270mA
